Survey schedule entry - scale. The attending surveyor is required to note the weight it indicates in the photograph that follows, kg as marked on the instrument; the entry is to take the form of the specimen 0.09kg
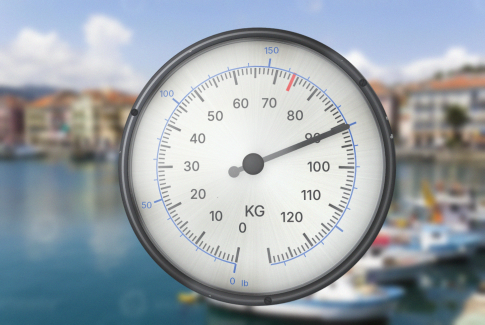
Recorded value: 91kg
